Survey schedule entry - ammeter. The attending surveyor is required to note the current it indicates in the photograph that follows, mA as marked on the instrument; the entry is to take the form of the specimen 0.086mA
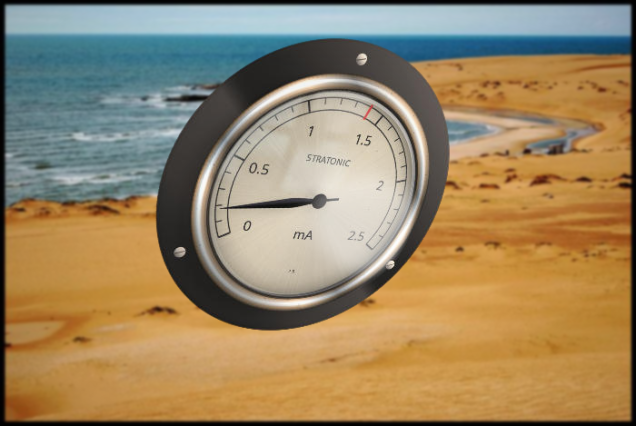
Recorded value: 0.2mA
